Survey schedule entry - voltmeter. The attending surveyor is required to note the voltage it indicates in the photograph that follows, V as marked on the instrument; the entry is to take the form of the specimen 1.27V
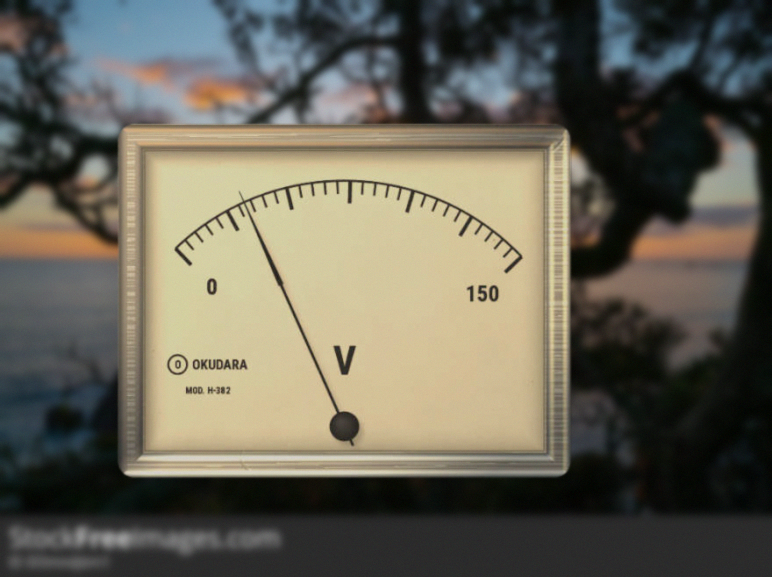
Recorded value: 32.5V
